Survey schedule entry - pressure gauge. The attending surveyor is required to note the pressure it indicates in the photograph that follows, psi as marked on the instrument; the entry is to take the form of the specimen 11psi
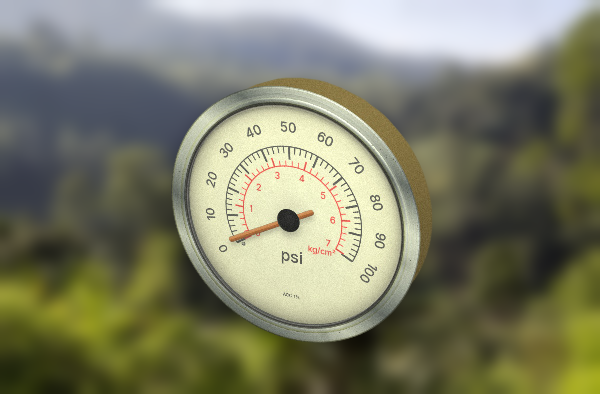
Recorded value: 2psi
